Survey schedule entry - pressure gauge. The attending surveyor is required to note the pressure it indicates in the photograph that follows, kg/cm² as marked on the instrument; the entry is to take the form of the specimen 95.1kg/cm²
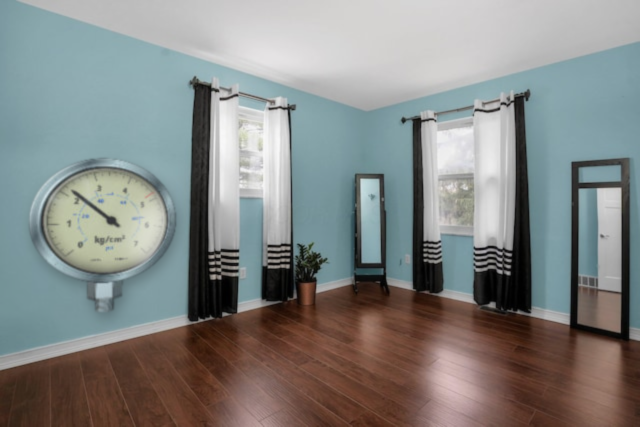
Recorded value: 2.2kg/cm²
